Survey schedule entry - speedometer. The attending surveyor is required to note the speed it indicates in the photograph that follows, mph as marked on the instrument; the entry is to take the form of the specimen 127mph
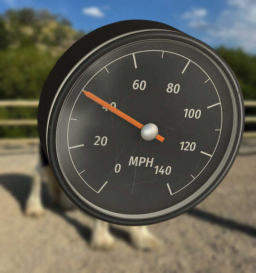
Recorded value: 40mph
